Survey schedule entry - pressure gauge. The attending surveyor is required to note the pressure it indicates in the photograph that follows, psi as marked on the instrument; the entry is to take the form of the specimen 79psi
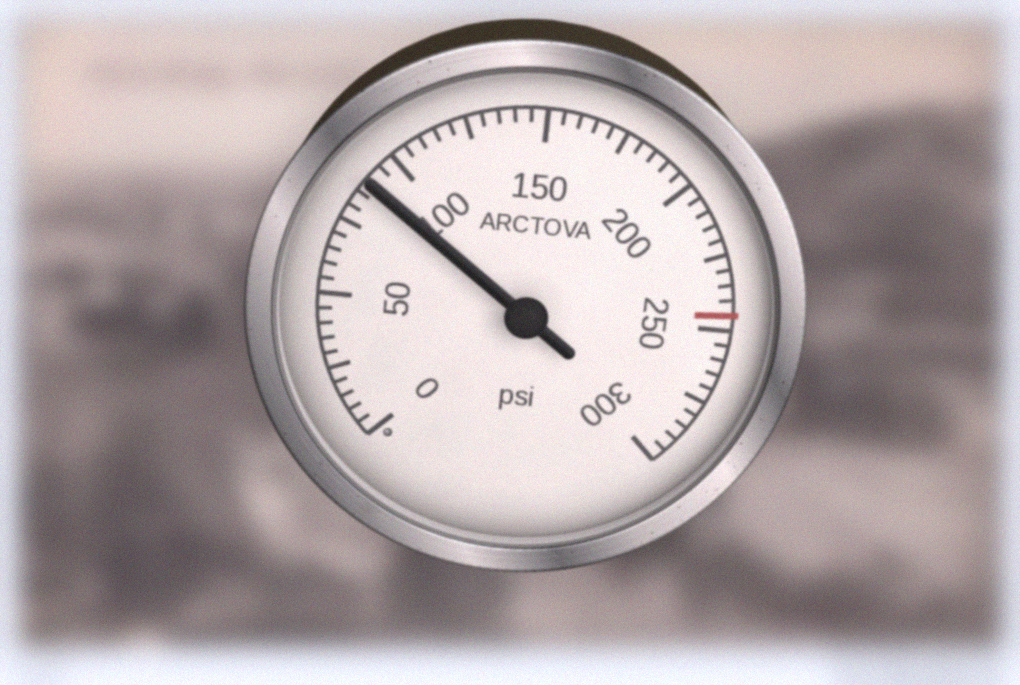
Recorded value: 90psi
